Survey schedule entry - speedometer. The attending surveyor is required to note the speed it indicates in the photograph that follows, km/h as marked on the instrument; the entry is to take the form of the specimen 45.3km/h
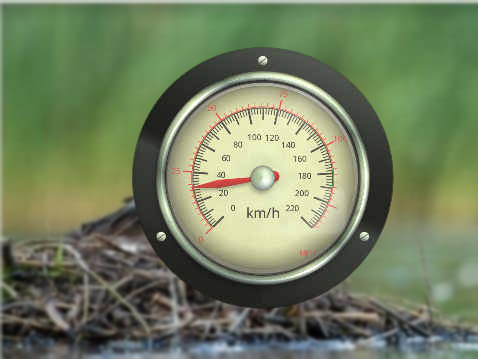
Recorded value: 30km/h
